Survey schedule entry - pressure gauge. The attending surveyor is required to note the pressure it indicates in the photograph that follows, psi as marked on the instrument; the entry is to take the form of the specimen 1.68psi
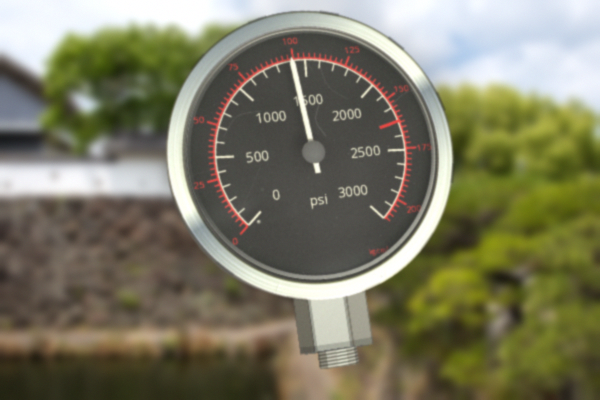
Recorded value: 1400psi
